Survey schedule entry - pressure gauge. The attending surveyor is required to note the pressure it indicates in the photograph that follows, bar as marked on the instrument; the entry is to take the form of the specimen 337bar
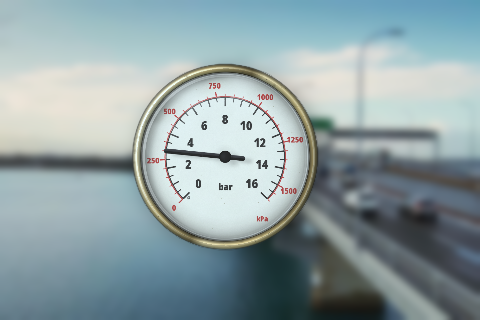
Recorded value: 3bar
